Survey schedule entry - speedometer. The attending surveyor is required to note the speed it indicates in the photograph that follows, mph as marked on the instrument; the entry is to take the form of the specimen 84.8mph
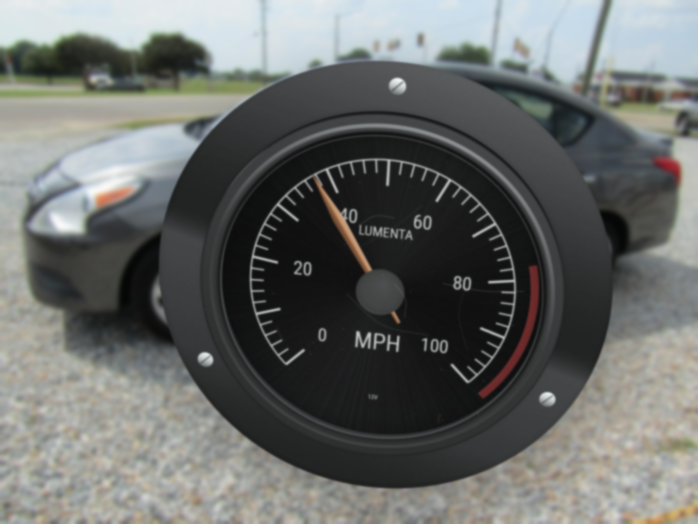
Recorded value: 38mph
